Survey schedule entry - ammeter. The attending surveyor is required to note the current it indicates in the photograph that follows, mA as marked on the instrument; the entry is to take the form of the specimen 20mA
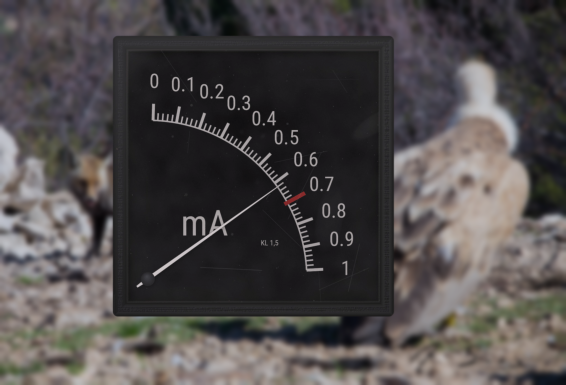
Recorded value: 0.62mA
